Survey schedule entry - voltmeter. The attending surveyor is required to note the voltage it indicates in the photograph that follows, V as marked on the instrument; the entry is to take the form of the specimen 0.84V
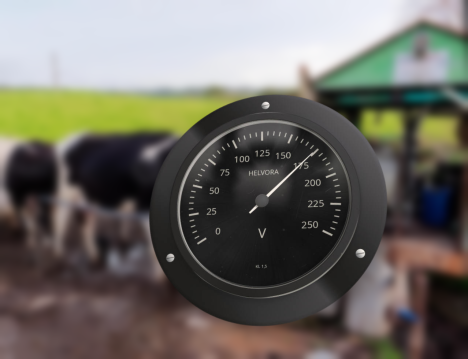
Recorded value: 175V
